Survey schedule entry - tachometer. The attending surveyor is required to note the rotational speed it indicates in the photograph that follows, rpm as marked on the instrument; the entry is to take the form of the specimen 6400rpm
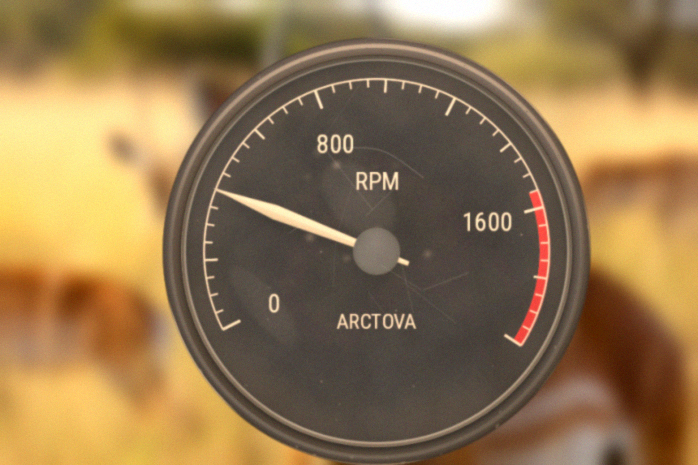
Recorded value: 400rpm
